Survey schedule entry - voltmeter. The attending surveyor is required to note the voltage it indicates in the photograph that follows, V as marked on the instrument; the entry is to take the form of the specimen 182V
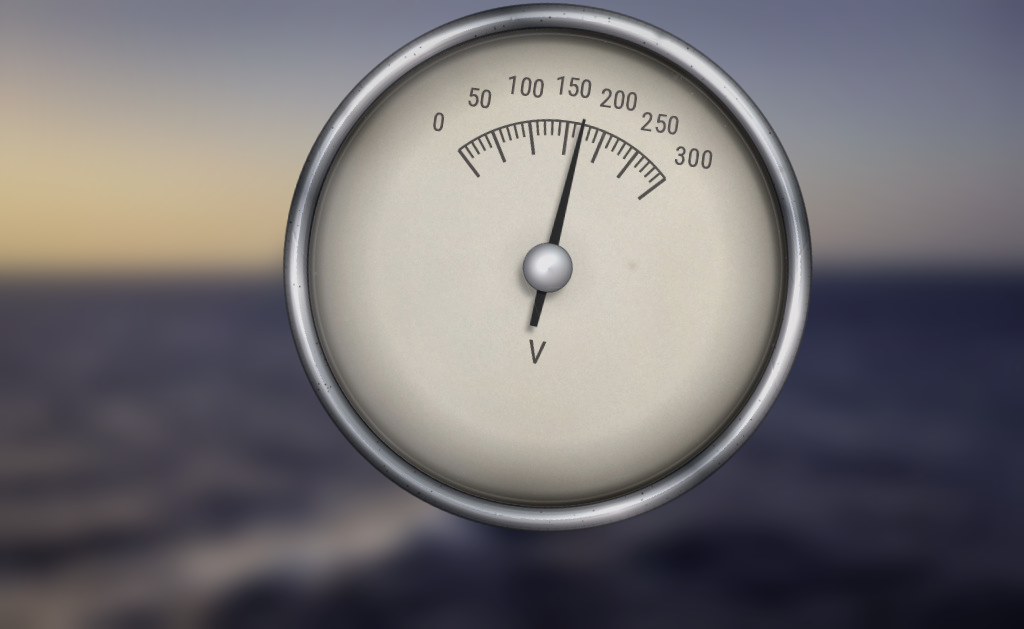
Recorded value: 170V
